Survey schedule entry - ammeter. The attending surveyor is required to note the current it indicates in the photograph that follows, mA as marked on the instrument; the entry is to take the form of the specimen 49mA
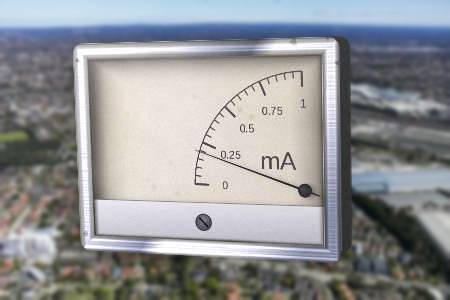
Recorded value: 0.2mA
